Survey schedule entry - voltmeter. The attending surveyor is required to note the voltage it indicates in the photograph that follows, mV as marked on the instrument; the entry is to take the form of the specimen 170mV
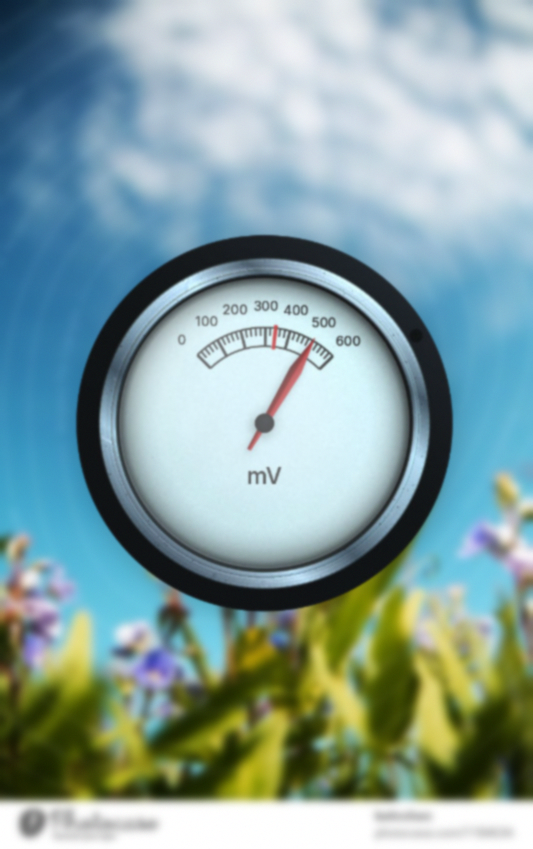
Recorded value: 500mV
